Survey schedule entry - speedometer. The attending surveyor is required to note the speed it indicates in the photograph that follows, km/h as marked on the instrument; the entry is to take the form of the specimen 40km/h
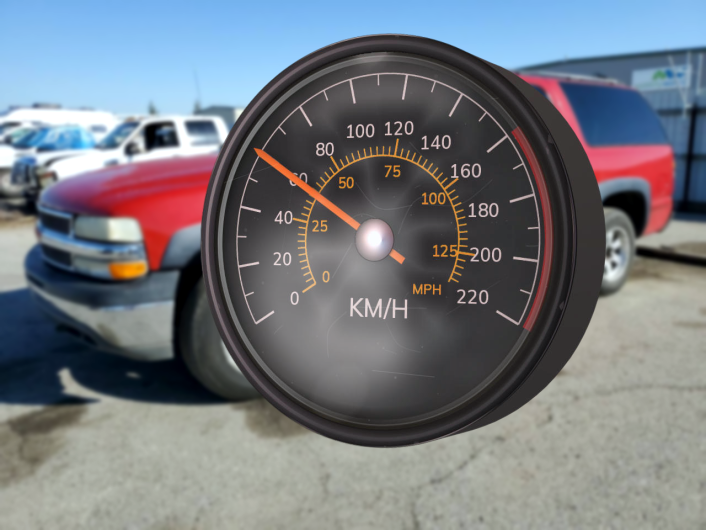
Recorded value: 60km/h
